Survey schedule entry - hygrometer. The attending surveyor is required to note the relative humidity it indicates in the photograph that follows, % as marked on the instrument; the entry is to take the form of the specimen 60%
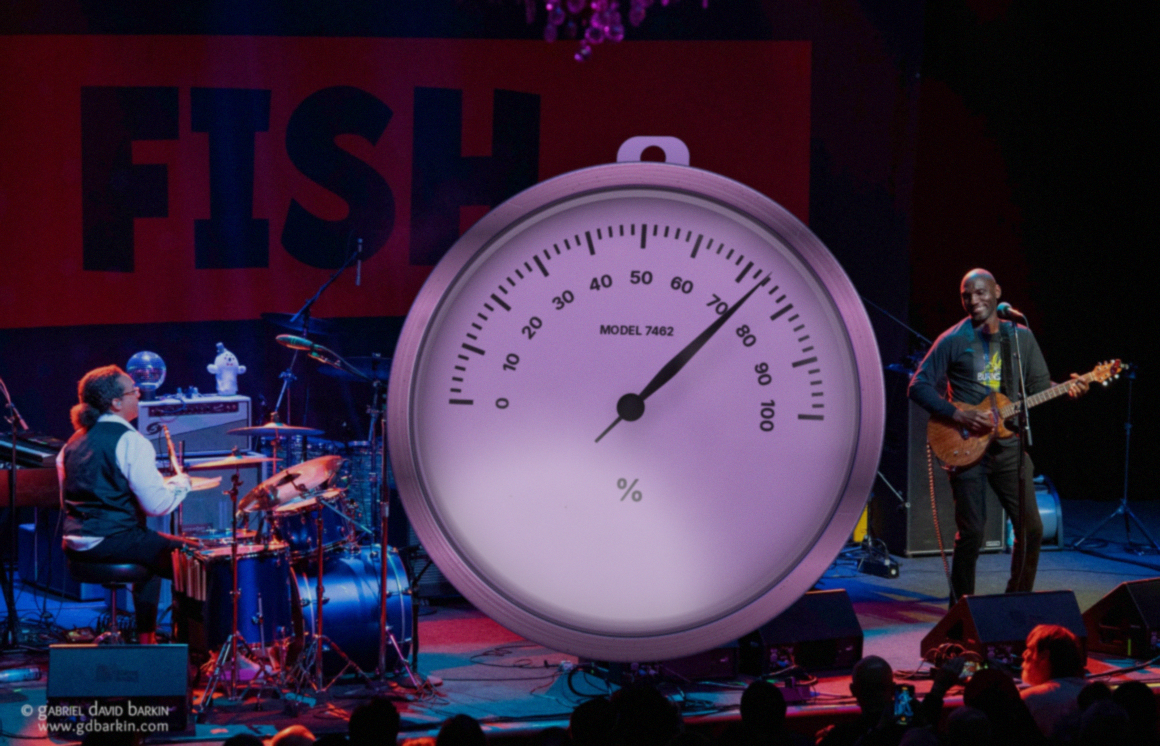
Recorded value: 74%
